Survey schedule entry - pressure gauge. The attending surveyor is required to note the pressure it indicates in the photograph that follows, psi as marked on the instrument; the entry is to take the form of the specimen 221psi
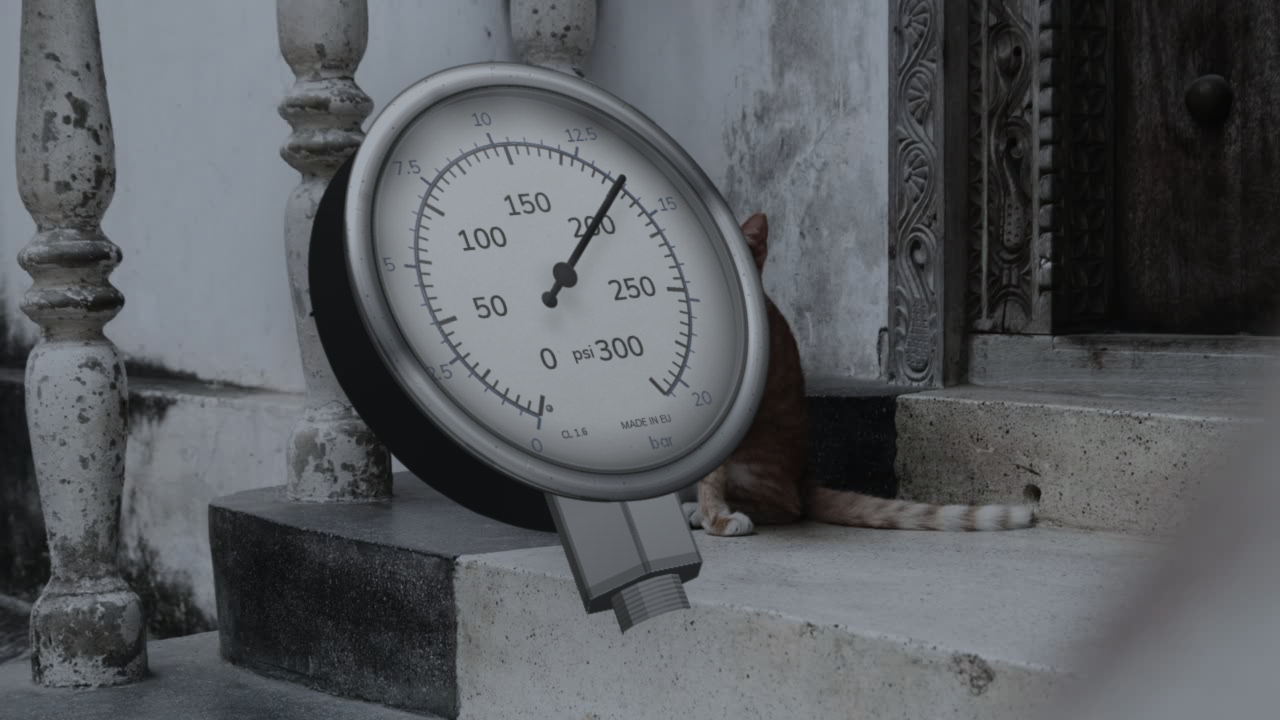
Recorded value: 200psi
